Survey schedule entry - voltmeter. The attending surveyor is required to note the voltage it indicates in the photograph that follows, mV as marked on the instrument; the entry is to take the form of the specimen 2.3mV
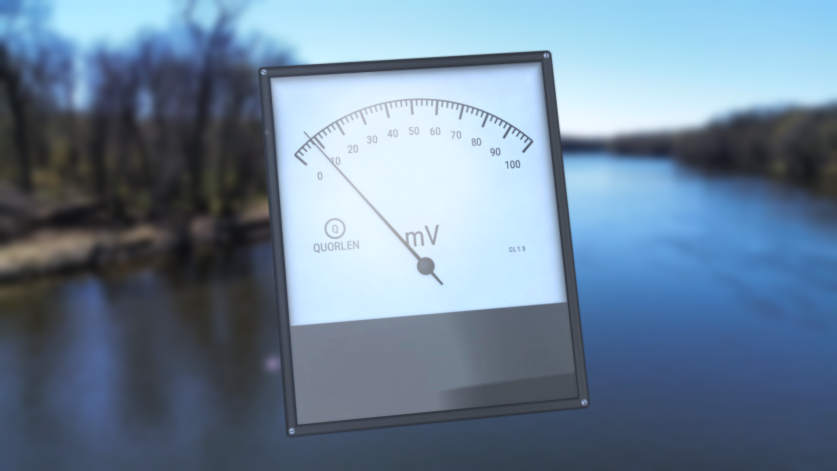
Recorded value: 8mV
